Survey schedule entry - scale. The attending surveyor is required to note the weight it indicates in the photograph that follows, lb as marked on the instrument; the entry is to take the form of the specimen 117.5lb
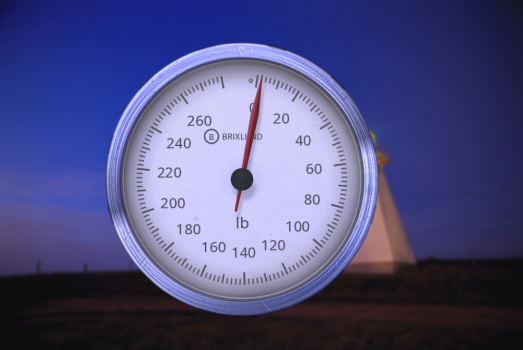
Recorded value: 2lb
